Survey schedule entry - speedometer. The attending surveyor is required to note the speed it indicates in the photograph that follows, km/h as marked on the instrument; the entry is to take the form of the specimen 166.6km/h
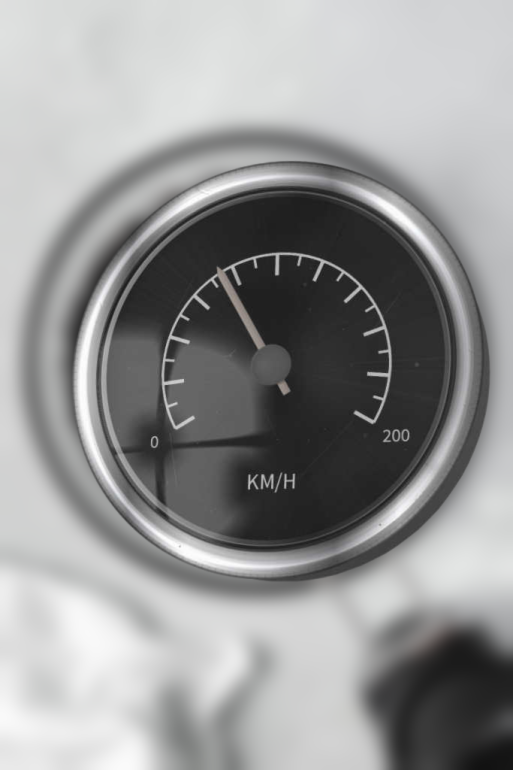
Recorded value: 75km/h
